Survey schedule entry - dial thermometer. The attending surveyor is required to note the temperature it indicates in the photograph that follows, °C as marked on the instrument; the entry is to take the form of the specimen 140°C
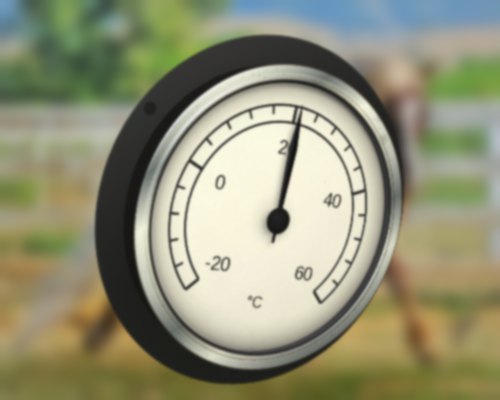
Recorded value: 20°C
